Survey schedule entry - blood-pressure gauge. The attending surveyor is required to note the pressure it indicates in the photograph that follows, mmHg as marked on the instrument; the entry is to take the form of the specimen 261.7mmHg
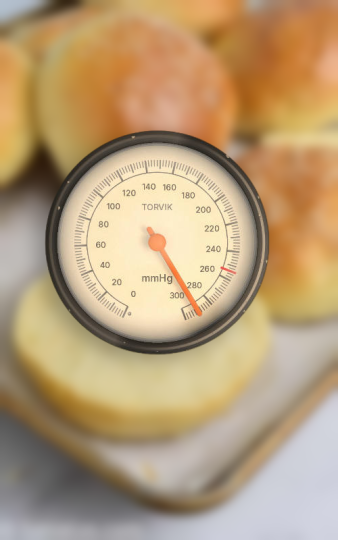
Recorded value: 290mmHg
